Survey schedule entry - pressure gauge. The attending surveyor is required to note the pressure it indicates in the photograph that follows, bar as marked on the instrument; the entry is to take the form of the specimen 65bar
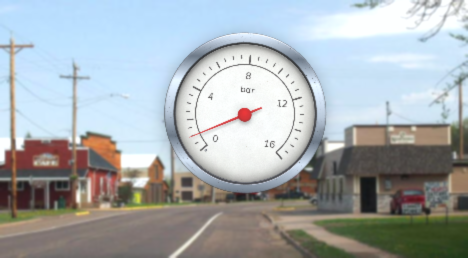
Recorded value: 1bar
